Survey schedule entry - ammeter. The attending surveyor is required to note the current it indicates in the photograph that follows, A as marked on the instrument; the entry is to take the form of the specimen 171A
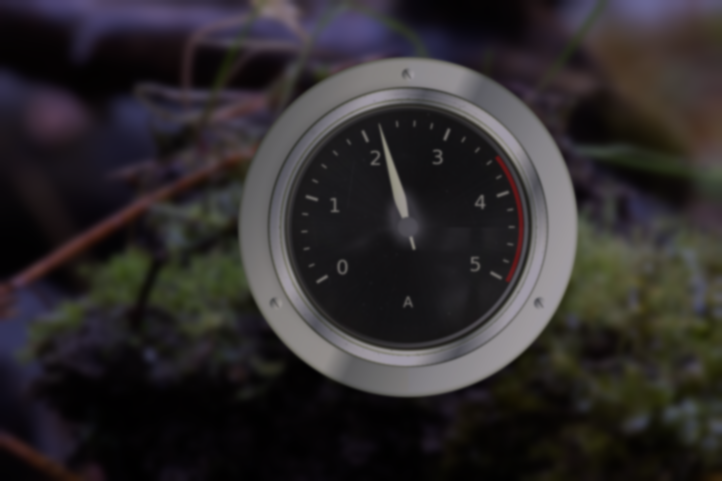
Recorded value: 2.2A
